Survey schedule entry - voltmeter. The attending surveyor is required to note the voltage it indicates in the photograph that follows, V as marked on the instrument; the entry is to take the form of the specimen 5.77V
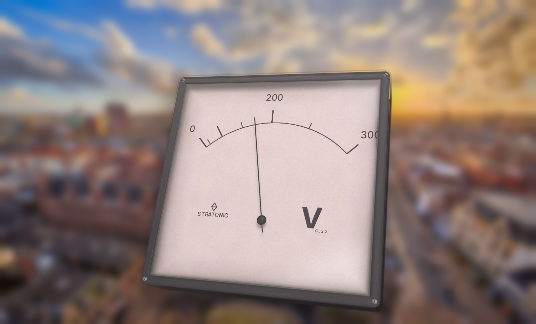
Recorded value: 175V
